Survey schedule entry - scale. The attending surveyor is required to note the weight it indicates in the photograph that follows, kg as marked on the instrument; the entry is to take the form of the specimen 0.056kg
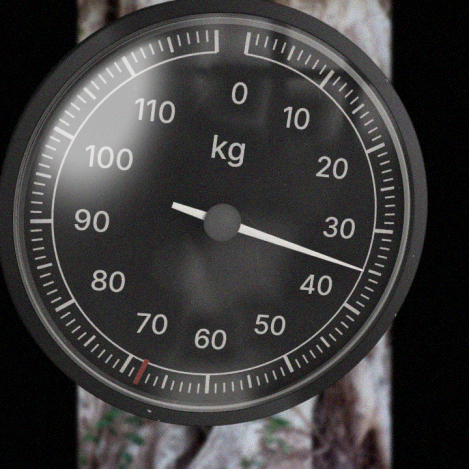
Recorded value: 35kg
